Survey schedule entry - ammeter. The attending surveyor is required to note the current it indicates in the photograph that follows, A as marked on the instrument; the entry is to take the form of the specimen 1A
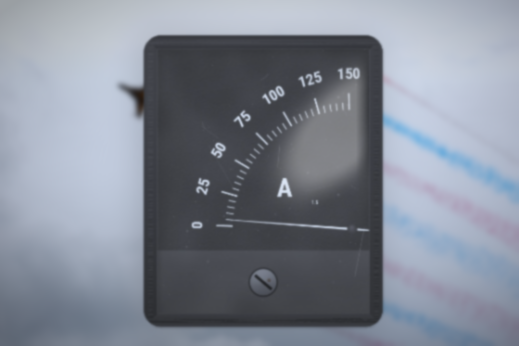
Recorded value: 5A
